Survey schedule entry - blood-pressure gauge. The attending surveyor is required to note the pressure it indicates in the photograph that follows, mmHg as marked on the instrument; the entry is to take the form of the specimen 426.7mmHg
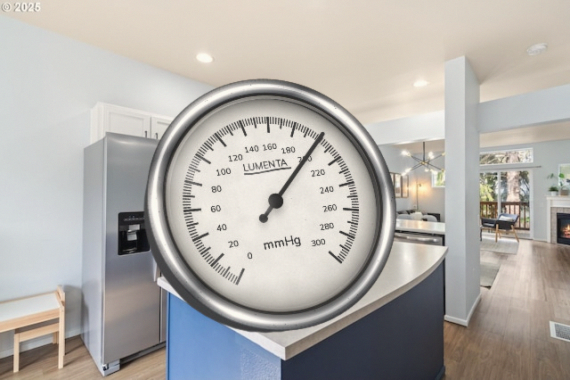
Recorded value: 200mmHg
